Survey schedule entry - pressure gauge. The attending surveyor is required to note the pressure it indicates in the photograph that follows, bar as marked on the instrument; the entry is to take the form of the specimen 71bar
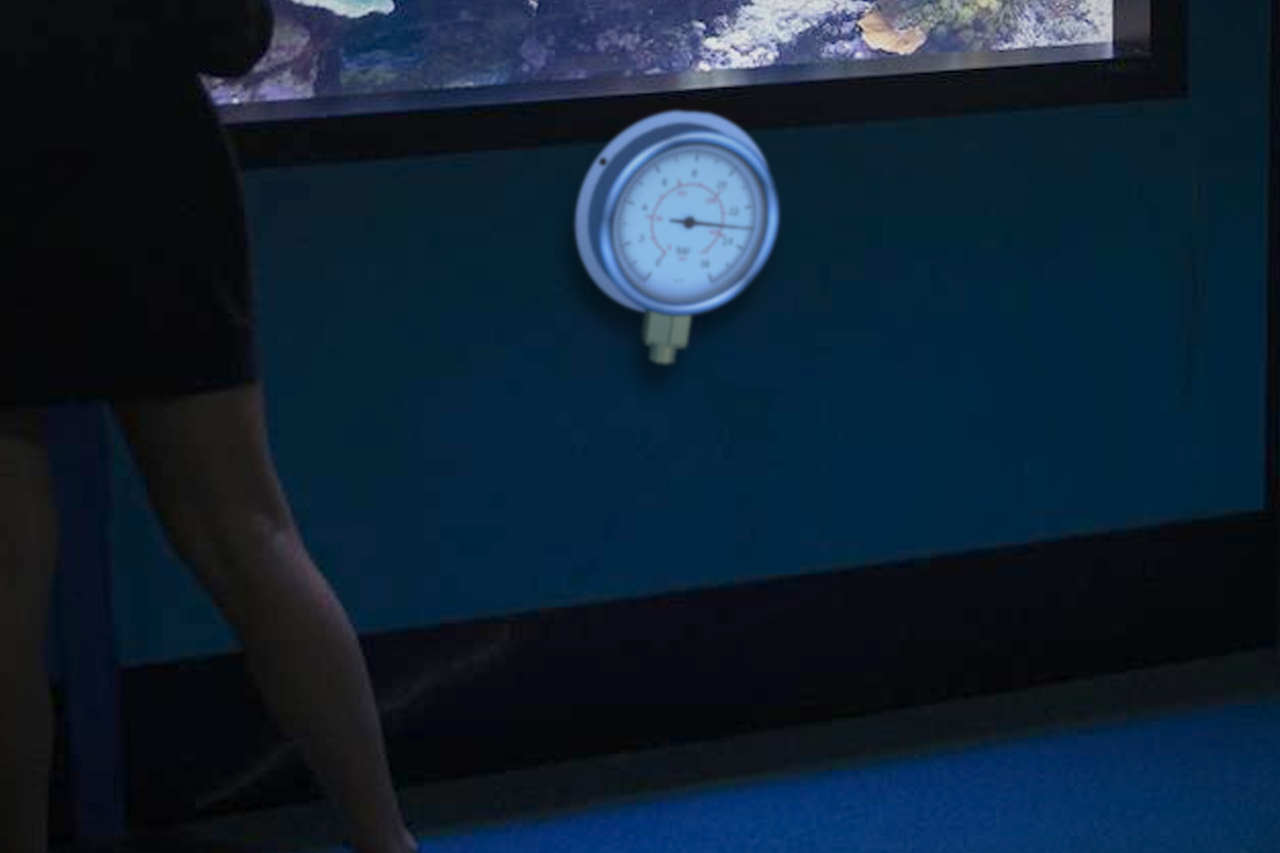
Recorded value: 13bar
